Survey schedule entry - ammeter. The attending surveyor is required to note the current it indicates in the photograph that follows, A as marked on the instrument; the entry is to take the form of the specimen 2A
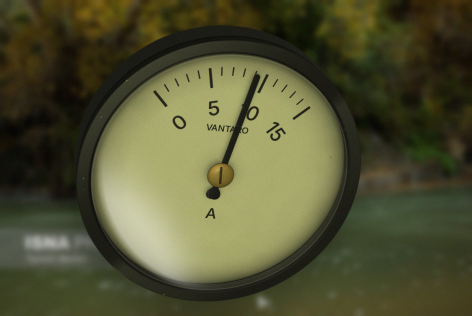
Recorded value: 9A
